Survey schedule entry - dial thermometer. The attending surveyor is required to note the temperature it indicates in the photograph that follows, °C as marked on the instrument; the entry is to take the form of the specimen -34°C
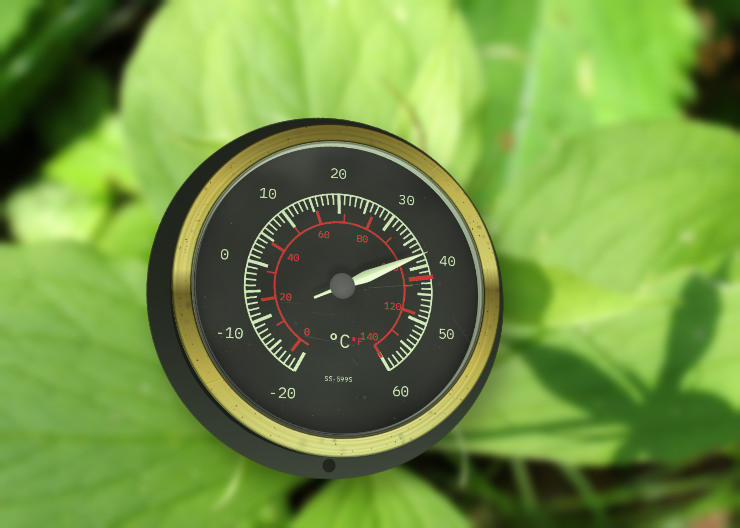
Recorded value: 38°C
